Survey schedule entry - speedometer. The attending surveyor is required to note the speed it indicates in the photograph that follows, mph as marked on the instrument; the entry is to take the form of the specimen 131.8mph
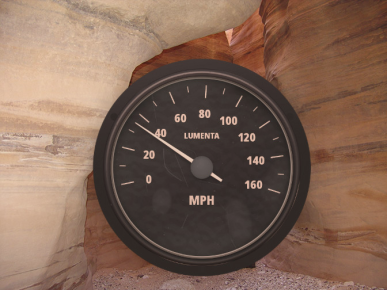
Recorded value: 35mph
